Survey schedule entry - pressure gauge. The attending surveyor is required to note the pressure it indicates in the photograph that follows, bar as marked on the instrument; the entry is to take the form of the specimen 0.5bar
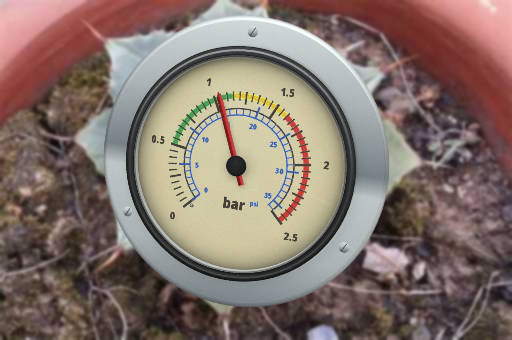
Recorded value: 1.05bar
